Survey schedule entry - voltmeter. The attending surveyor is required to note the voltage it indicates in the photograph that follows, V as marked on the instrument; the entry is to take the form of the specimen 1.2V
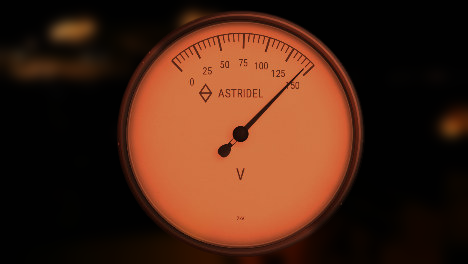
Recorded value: 145V
